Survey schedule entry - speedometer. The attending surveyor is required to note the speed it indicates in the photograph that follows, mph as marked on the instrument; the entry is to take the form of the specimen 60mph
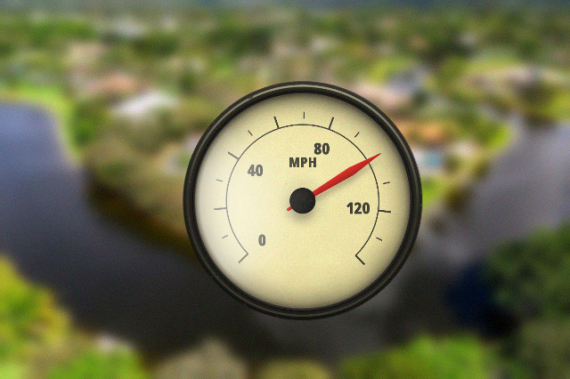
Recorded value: 100mph
